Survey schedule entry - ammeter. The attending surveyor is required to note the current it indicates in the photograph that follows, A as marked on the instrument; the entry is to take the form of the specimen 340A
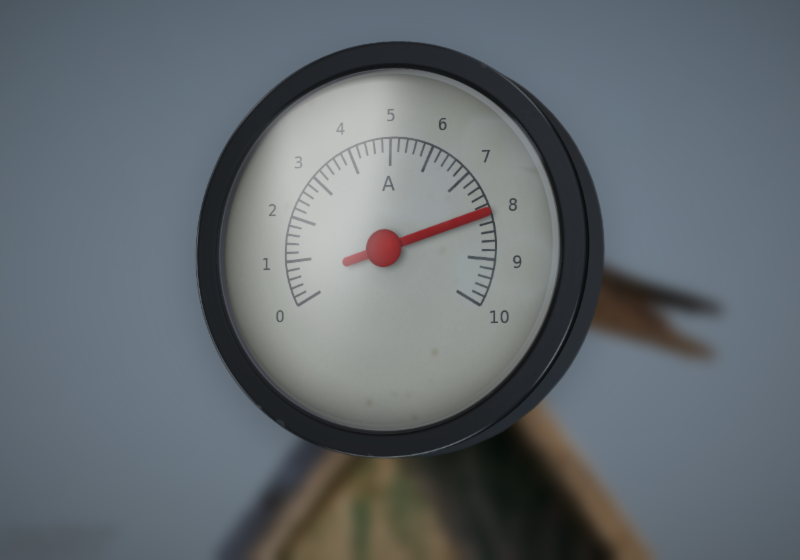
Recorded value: 8A
